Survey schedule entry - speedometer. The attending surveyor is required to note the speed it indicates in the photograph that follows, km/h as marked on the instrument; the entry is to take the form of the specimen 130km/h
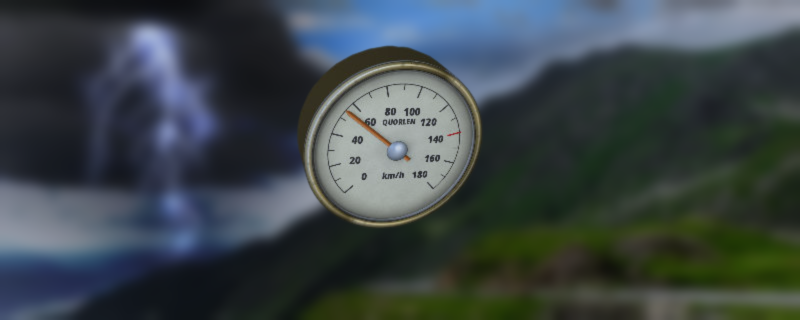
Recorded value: 55km/h
